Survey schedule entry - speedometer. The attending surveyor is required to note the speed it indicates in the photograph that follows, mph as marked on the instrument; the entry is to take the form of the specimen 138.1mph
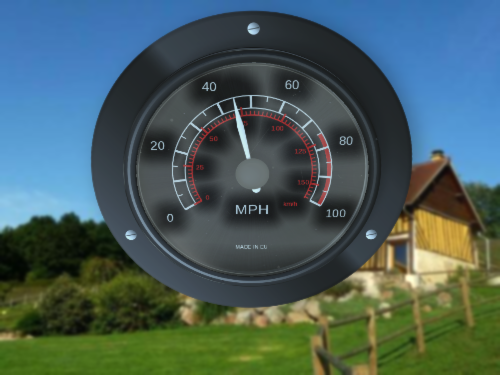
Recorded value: 45mph
